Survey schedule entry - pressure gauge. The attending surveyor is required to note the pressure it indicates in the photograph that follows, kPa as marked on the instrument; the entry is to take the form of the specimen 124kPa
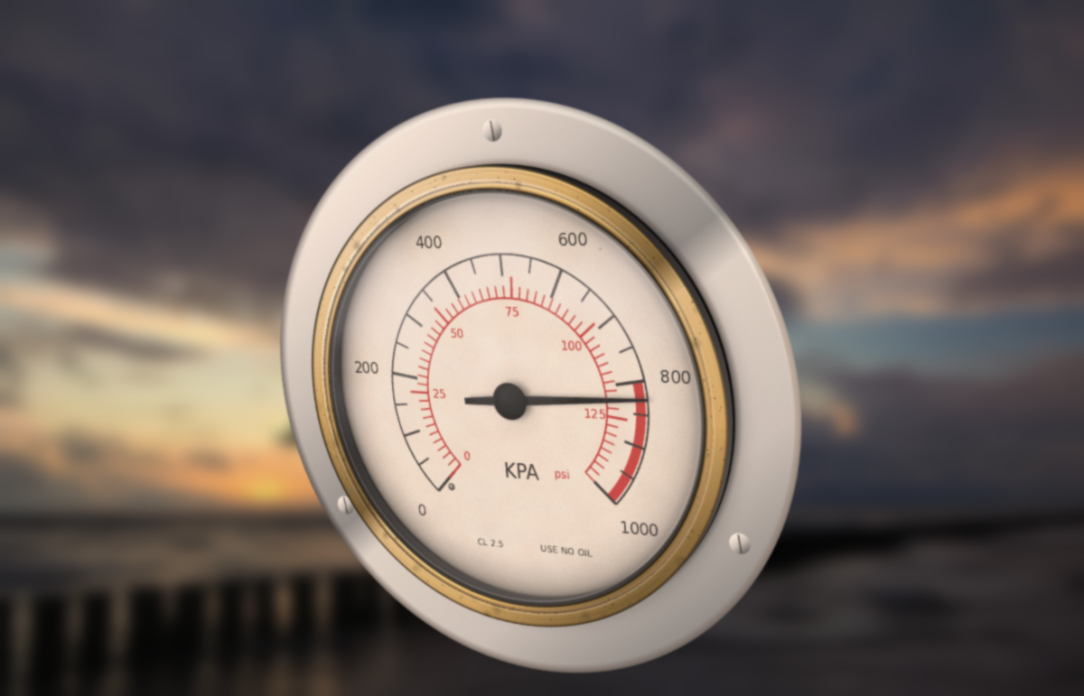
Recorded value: 825kPa
